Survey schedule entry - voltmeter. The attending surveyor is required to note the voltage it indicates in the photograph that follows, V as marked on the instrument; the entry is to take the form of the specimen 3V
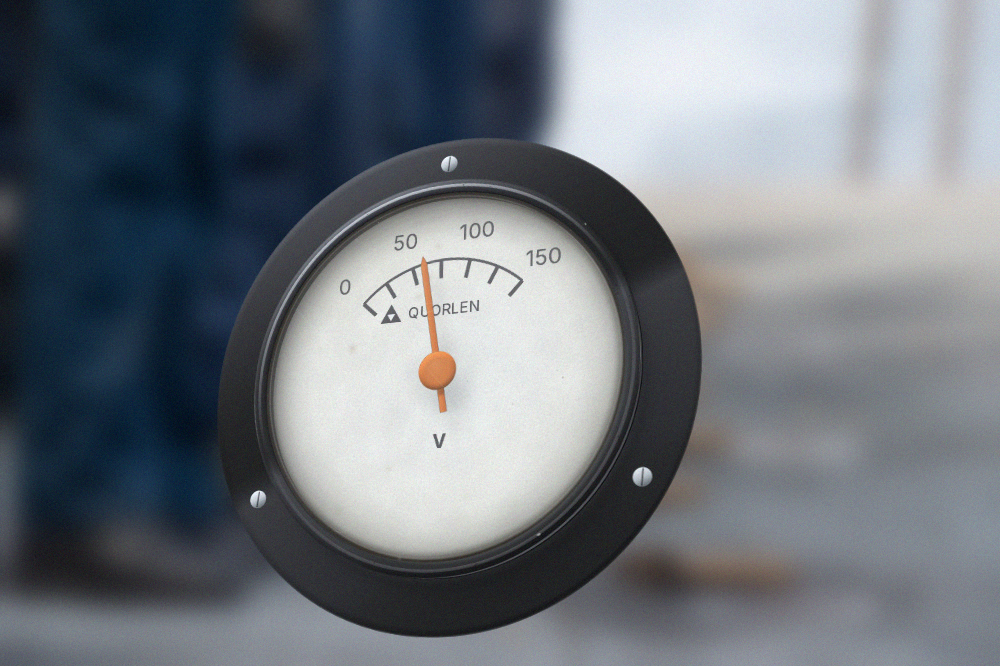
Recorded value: 62.5V
